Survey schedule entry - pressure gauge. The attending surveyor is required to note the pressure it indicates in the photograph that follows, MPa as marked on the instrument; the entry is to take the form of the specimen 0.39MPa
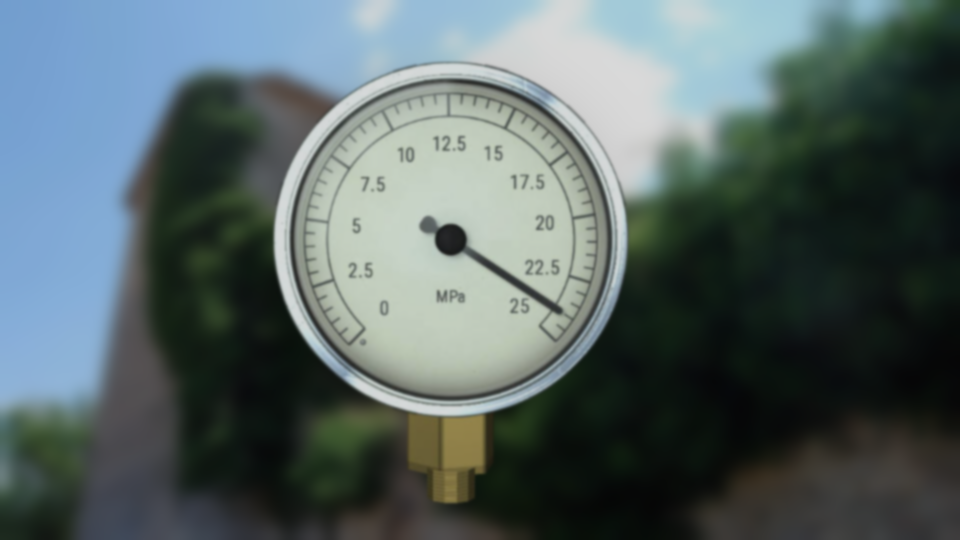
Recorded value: 24MPa
